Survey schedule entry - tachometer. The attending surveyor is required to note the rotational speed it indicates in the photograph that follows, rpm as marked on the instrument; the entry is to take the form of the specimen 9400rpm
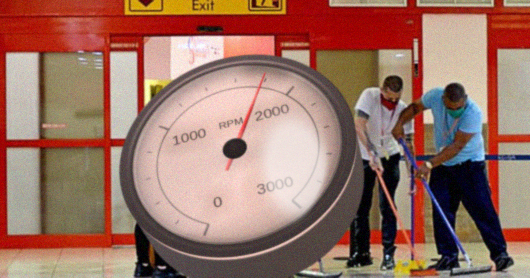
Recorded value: 1800rpm
